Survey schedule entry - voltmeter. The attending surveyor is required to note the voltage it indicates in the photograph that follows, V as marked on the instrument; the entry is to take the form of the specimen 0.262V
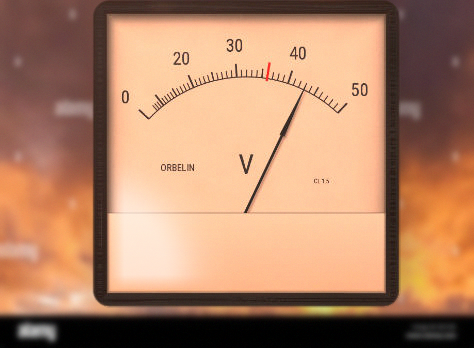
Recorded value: 43V
